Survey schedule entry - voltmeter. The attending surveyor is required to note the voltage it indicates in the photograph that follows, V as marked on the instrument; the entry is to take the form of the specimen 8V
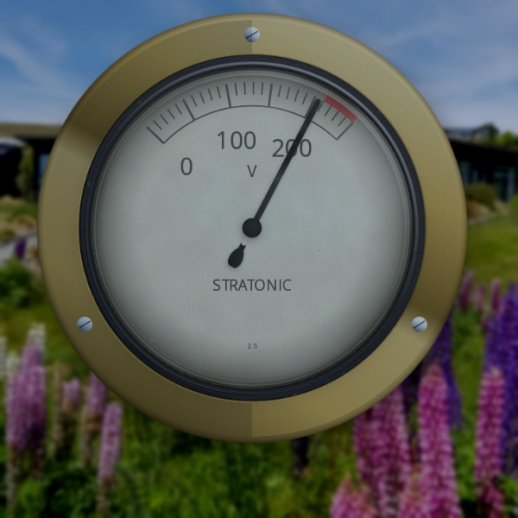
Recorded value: 205V
